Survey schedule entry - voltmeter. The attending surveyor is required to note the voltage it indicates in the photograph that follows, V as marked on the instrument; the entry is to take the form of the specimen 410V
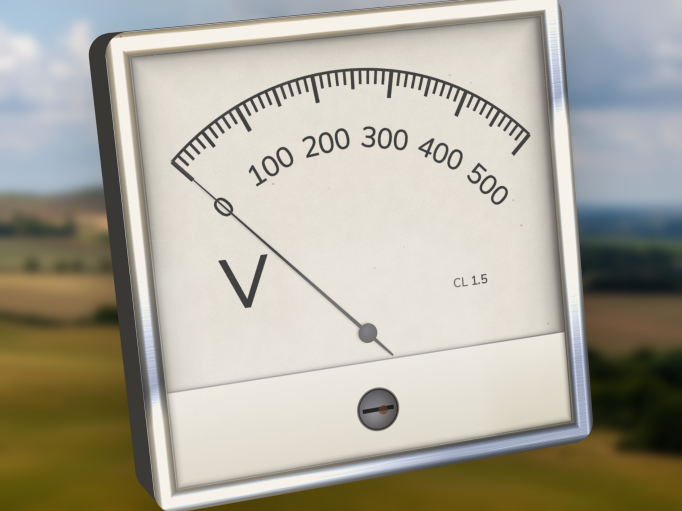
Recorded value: 0V
